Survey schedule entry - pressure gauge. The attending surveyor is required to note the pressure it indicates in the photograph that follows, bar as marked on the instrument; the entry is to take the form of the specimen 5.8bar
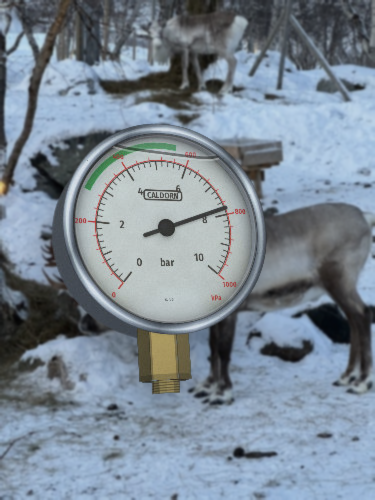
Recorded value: 7.8bar
